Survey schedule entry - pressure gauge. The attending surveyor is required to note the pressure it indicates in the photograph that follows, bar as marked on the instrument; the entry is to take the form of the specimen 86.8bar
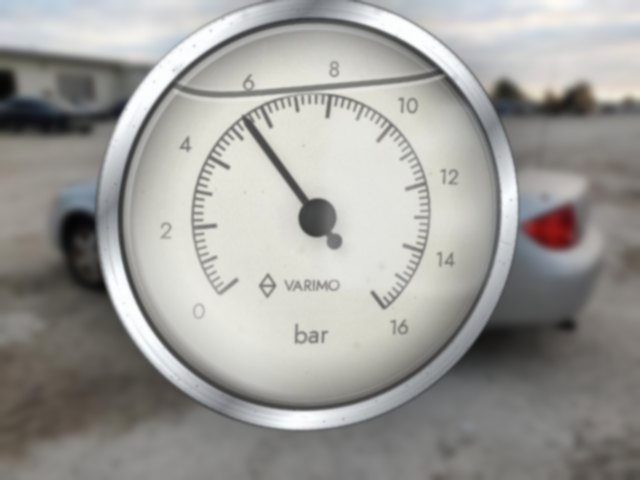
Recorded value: 5.4bar
